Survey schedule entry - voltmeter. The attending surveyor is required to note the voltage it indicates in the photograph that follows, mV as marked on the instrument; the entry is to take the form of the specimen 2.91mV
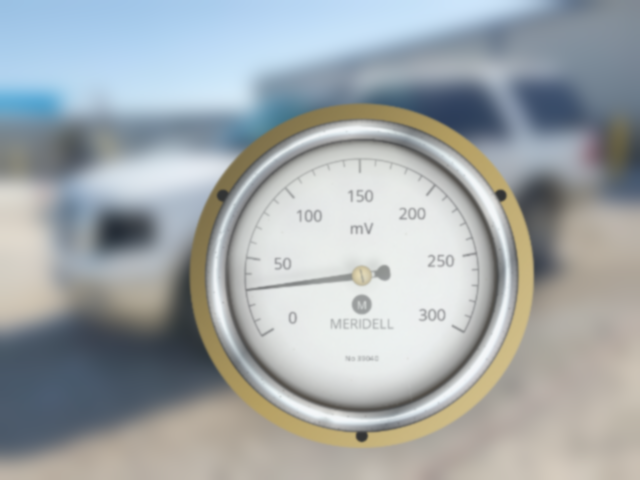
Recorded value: 30mV
